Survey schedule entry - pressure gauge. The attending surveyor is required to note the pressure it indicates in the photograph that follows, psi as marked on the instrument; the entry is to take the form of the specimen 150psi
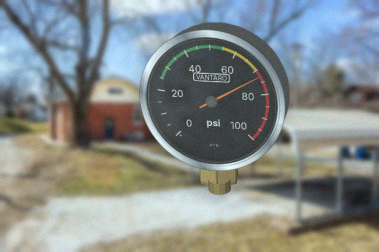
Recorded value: 72.5psi
